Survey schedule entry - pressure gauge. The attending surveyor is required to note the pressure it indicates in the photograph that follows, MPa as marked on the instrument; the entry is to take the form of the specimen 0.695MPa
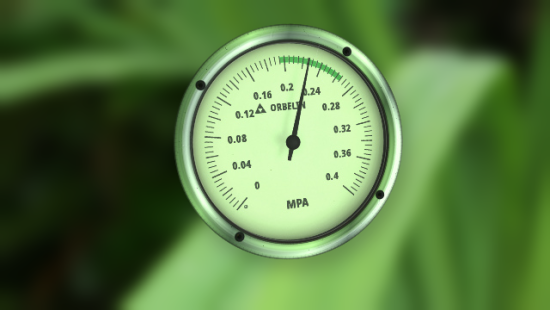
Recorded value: 0.225MPa
